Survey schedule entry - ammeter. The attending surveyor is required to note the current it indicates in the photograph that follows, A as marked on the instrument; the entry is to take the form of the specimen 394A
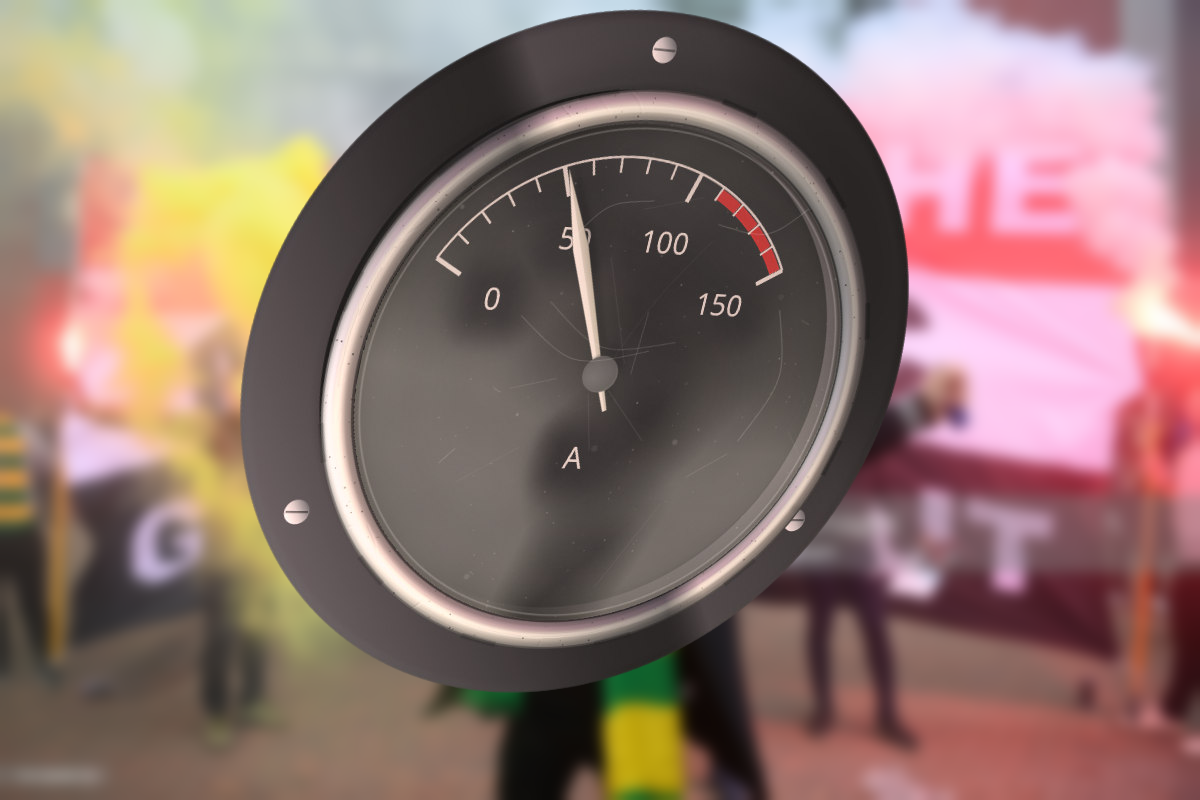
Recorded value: 50A
